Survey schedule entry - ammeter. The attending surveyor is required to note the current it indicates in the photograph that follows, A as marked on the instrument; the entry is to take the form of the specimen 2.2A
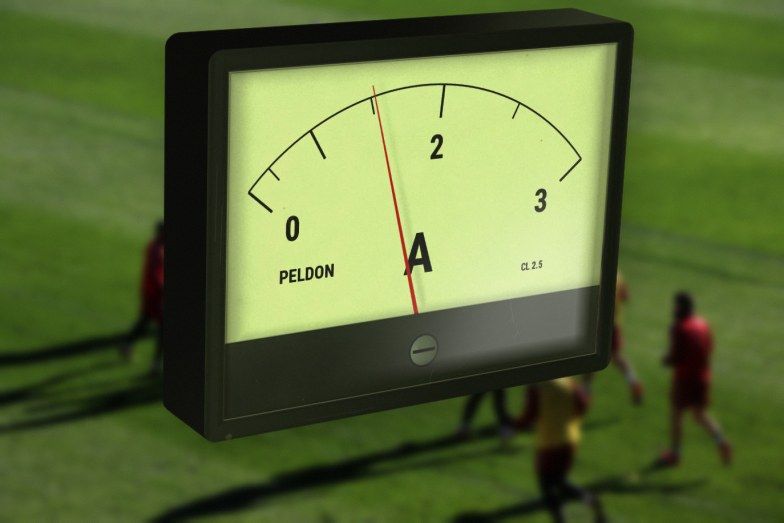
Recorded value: 1.5A
